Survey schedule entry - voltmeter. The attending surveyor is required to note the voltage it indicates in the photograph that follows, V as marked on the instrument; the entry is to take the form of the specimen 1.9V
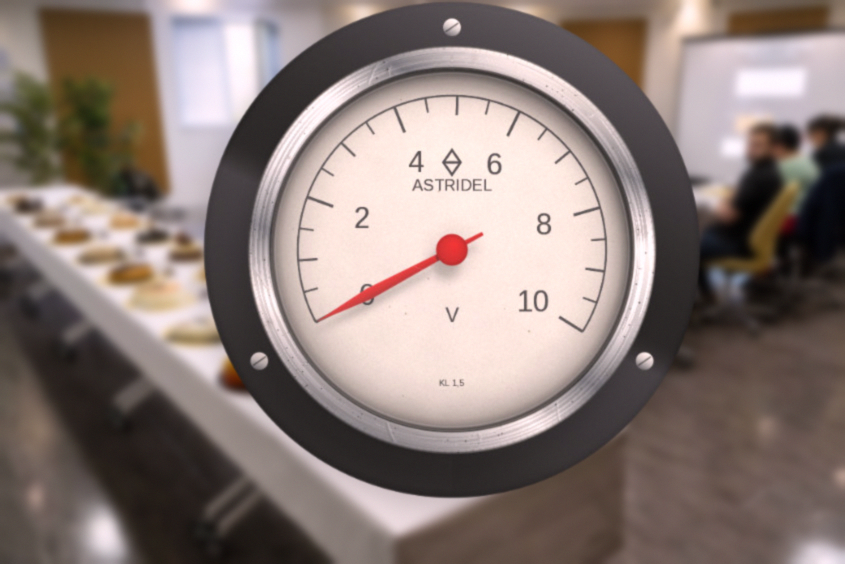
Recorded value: 0V
